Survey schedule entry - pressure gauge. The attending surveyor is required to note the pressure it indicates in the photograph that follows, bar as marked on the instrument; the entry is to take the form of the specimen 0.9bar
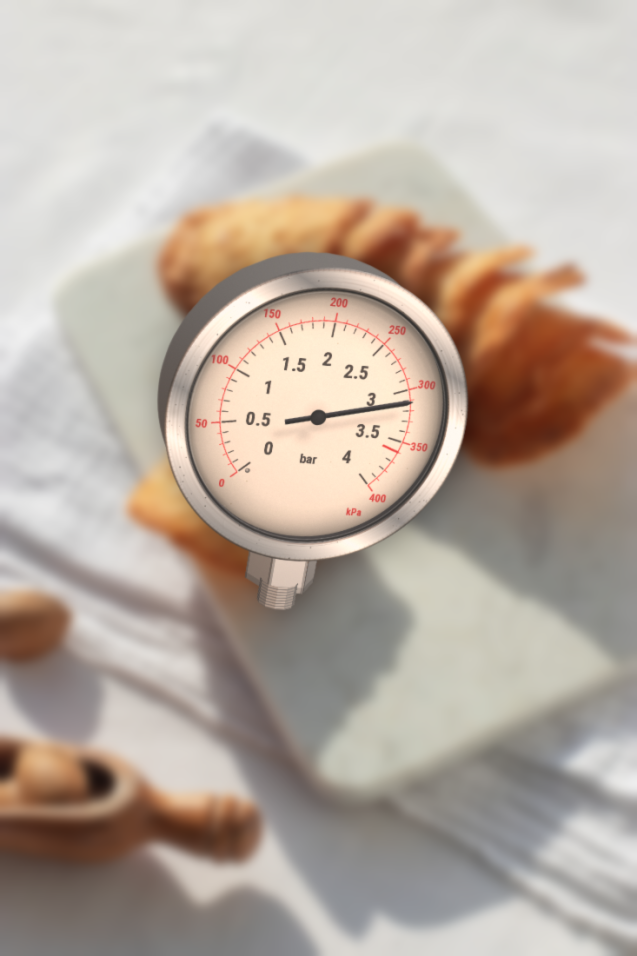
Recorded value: 3.1bar
